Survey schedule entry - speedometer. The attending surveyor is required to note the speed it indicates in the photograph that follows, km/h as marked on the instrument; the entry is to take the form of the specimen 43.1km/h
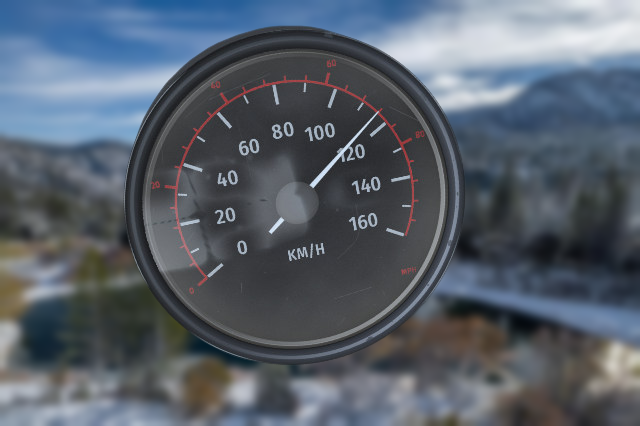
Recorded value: 115km/h
